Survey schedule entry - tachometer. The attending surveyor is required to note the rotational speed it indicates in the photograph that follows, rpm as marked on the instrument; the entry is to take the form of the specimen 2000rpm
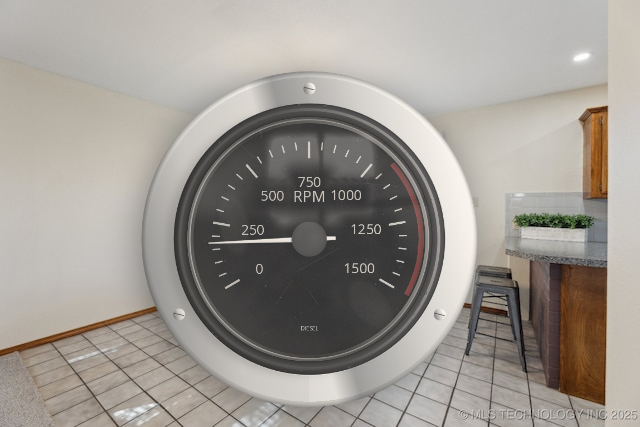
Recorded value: 175rpm
